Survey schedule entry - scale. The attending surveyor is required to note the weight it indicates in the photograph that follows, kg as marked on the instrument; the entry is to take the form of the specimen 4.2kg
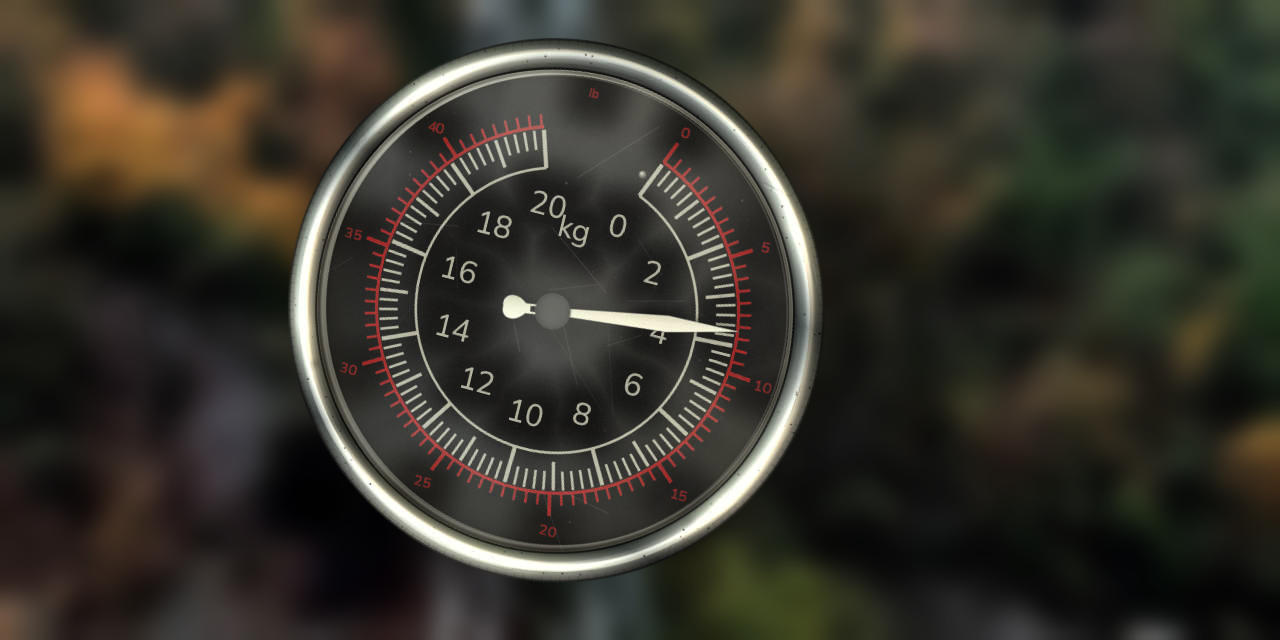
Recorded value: 3.7kg
